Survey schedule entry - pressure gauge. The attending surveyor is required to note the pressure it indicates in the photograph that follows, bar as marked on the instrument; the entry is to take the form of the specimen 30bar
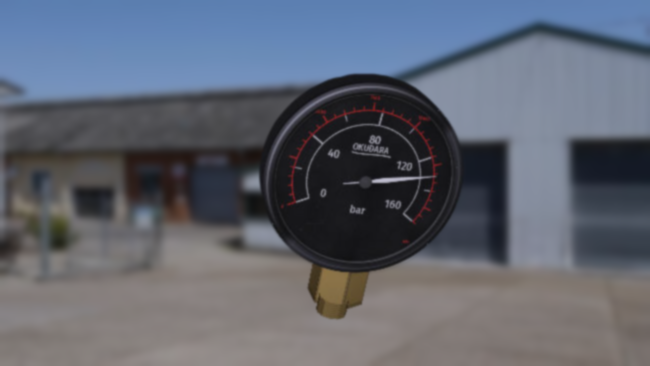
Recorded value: 130bar
